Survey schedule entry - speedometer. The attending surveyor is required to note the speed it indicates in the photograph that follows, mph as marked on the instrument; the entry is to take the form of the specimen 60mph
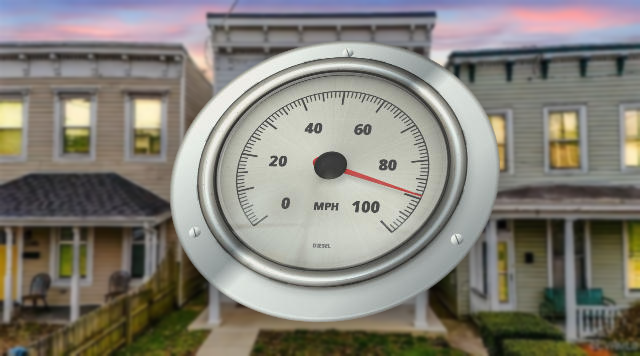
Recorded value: 90mph
